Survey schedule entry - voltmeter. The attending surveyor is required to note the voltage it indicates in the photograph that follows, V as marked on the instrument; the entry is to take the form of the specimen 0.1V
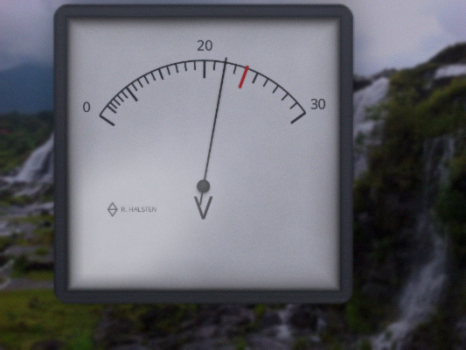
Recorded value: 22V
